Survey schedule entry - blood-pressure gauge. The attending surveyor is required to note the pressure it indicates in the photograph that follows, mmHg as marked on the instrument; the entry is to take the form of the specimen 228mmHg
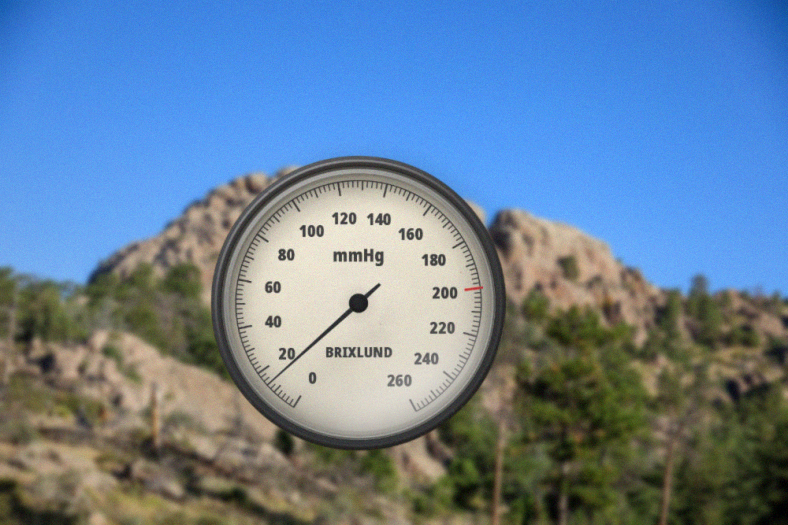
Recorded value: 14mmHg
